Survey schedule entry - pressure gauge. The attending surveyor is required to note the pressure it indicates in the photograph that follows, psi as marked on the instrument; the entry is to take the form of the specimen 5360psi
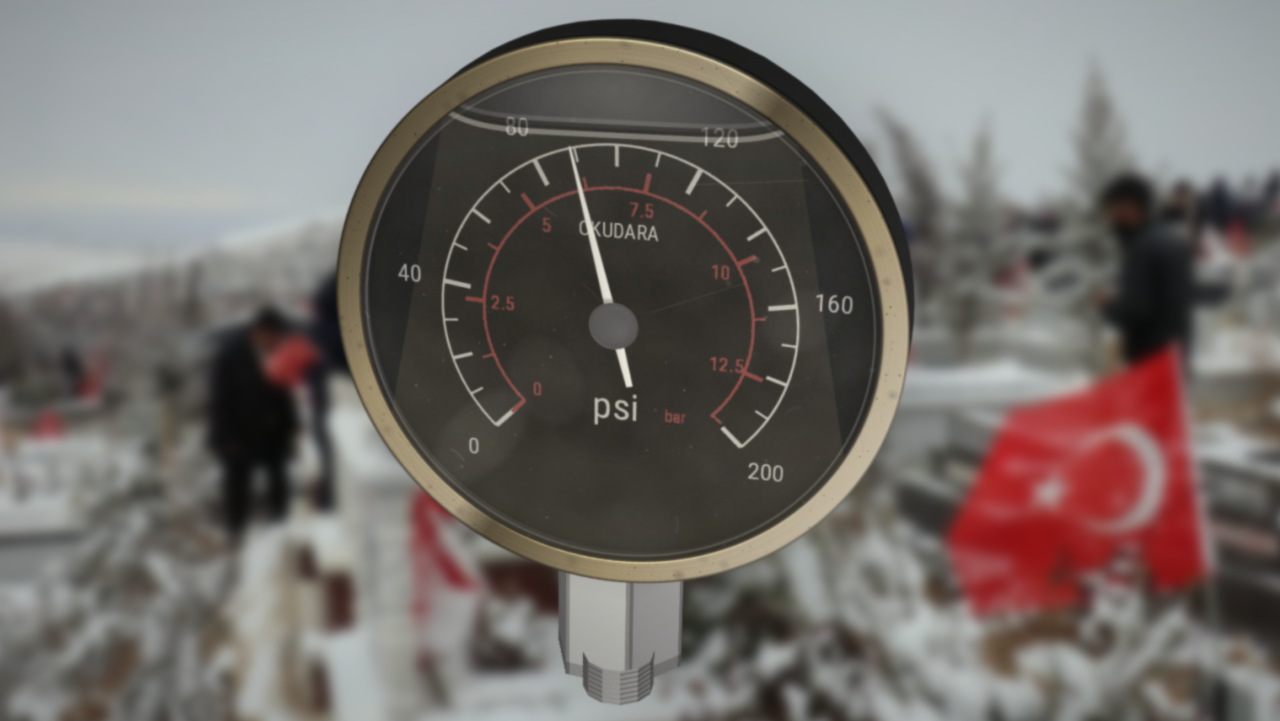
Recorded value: 90psi
